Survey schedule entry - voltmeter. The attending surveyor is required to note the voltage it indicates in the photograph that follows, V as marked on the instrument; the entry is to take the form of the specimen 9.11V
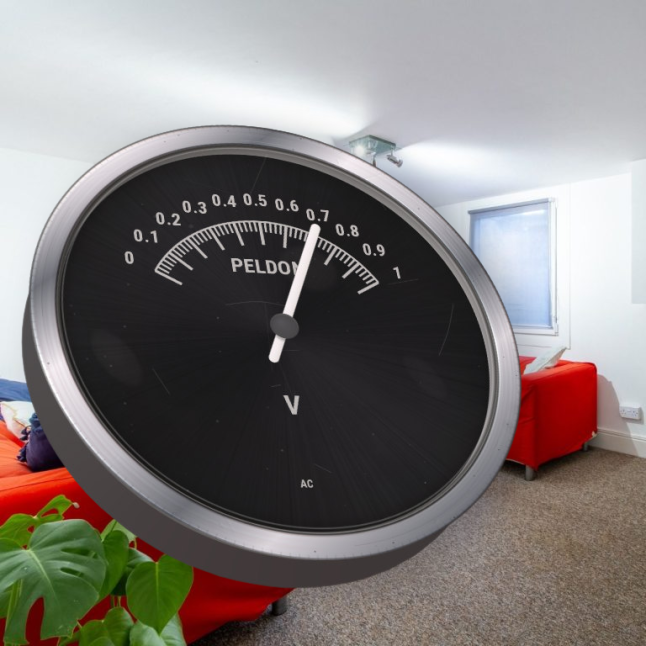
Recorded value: 0.7V
